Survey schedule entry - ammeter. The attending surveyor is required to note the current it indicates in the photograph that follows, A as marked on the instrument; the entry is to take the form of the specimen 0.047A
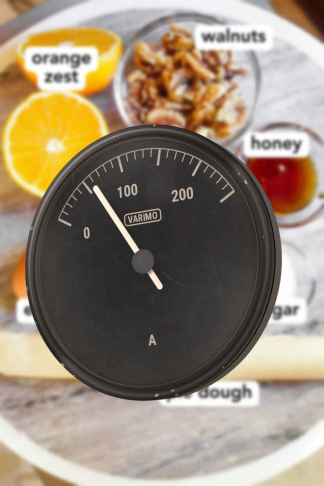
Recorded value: 60A
